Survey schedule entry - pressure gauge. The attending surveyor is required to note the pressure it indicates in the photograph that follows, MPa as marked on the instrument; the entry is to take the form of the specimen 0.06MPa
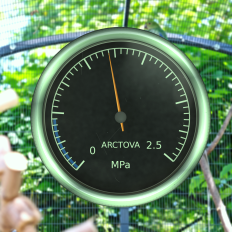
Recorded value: 1.2MPa
